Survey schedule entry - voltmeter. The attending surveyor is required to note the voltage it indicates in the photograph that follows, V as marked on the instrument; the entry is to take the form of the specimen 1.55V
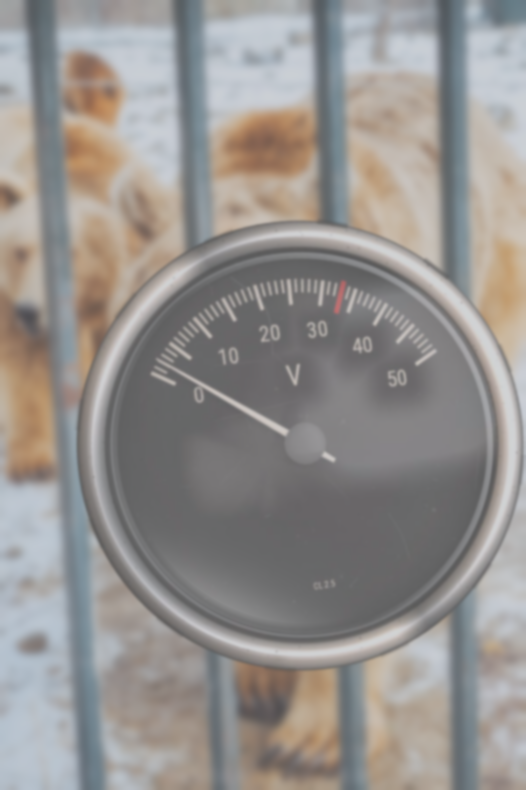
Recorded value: 2V
